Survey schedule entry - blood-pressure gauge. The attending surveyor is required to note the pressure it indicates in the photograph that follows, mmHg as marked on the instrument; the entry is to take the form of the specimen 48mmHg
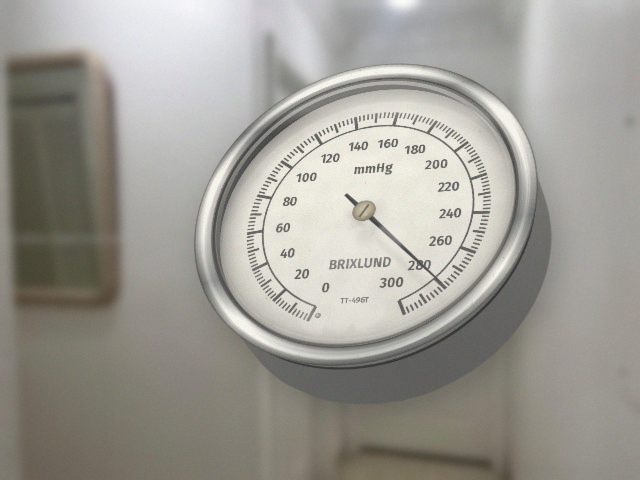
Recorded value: 280mmHg
